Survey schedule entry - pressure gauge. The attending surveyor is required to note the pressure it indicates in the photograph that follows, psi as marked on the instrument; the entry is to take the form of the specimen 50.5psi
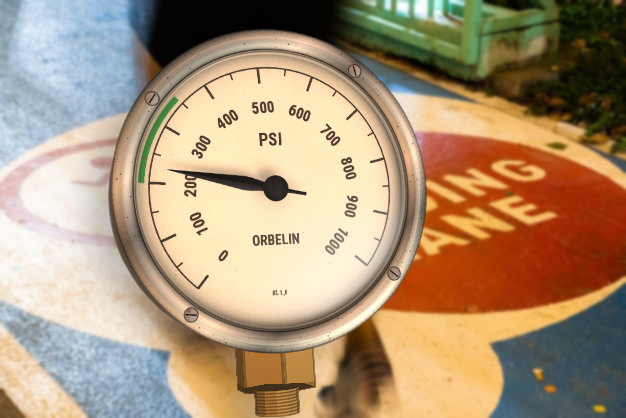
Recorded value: 225psi
